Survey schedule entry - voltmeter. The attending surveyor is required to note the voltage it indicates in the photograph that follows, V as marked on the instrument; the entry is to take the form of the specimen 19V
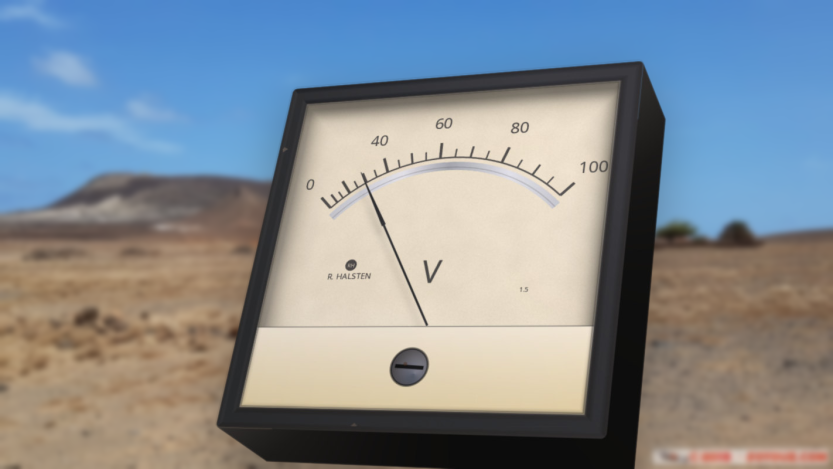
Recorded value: 30V
